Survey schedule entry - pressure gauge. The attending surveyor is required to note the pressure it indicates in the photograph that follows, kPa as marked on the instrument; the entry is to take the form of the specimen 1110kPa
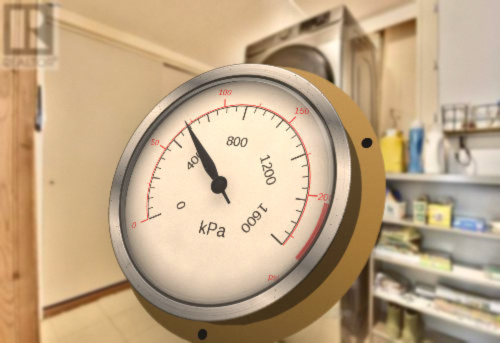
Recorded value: 500kPa
